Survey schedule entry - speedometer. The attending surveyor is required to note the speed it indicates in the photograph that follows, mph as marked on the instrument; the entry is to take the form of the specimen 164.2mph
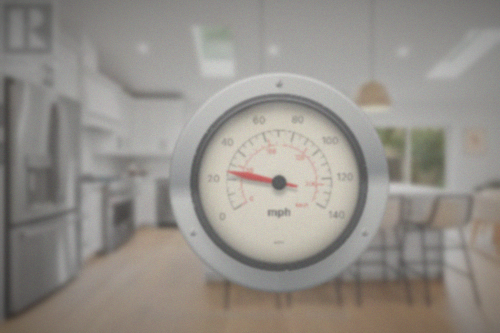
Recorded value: 25mph
